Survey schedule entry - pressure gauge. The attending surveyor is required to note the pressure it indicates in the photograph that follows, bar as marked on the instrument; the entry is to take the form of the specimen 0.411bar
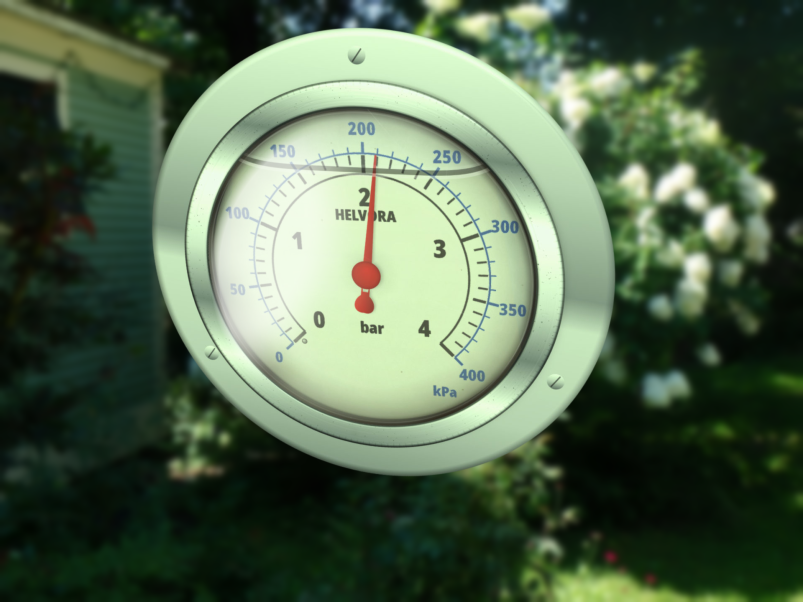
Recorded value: 2.1bar
